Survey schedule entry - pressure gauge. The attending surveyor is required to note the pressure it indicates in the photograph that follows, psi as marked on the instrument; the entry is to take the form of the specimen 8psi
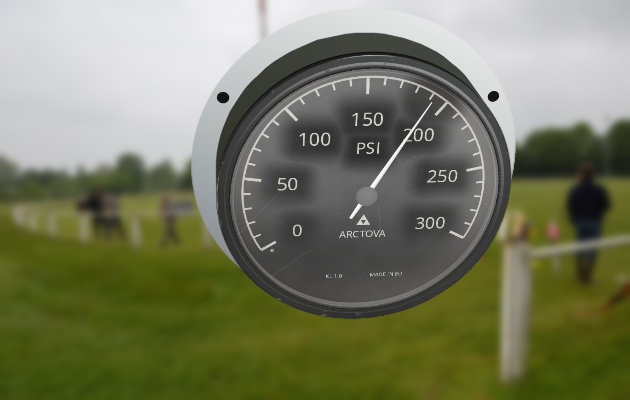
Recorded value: 190psi
